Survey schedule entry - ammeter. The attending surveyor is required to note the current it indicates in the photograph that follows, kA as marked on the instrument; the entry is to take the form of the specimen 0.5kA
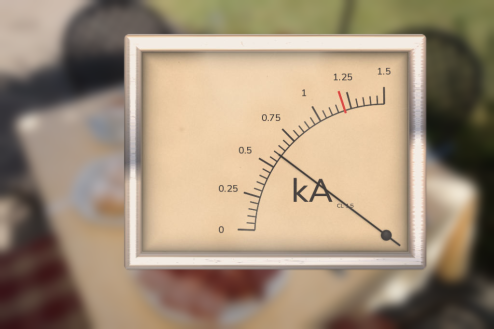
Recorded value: 0.6kA
